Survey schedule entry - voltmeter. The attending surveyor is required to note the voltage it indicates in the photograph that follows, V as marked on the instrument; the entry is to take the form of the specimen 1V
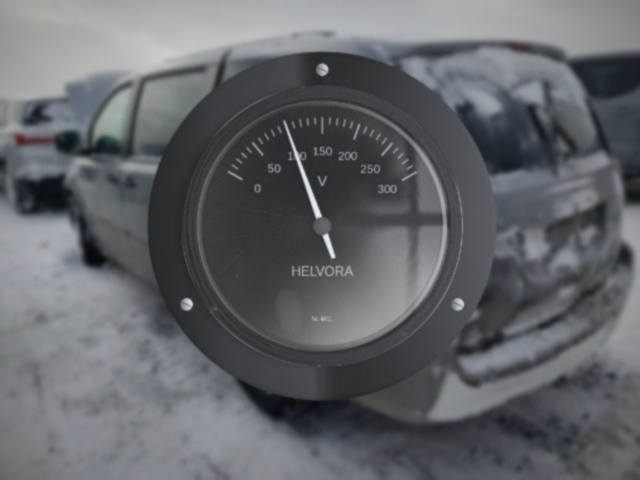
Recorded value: 100V
